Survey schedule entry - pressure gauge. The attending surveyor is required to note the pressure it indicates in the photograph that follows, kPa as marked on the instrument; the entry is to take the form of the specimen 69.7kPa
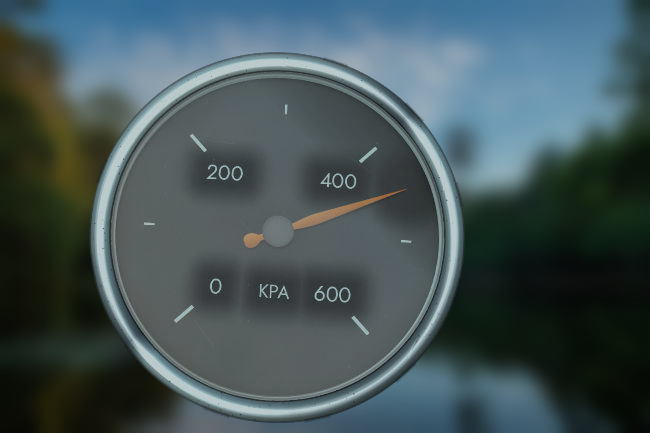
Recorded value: 450kPa
